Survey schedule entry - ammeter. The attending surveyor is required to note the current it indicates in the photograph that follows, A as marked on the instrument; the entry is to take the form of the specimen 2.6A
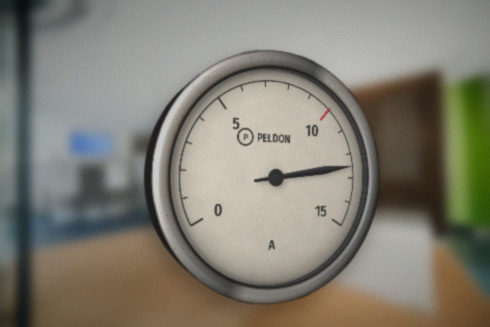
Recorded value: 12.5A
